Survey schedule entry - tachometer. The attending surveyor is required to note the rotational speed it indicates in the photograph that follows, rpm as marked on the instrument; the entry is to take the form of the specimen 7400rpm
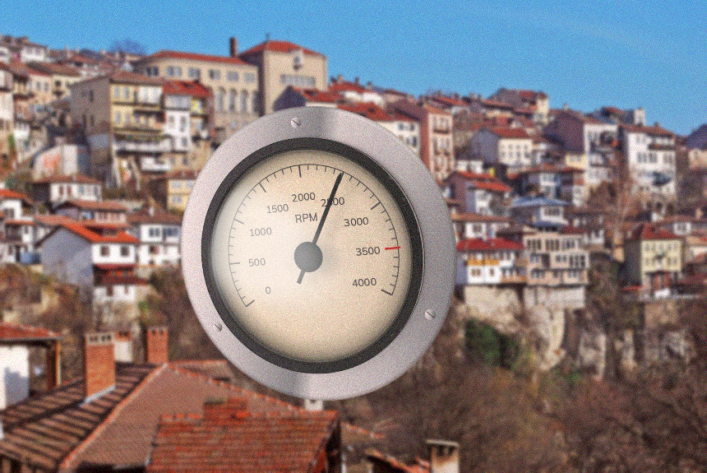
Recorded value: 2500rpm
